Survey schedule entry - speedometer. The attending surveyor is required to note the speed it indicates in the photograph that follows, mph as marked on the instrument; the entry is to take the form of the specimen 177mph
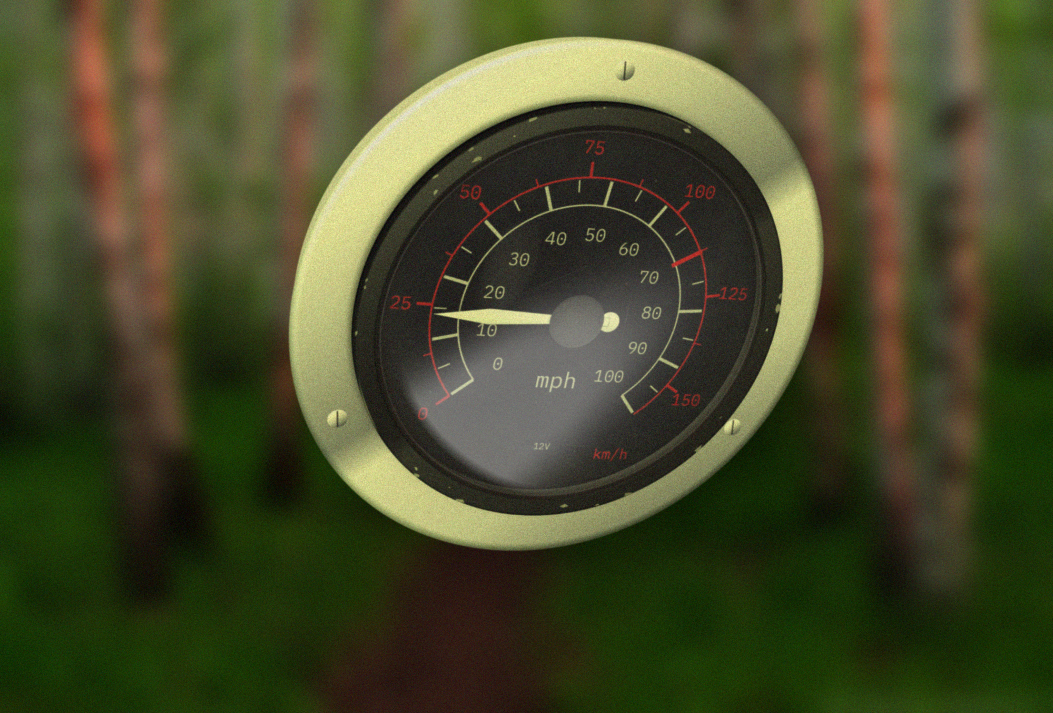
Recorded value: 15mph
